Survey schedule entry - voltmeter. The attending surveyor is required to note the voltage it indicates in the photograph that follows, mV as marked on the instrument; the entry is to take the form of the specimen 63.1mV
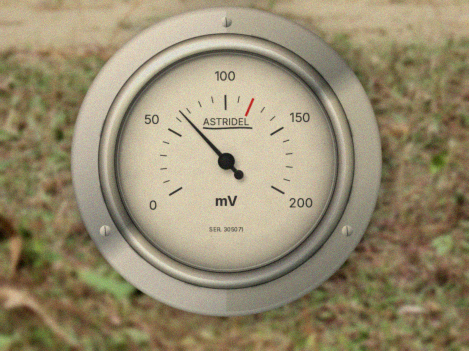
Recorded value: 65mV
